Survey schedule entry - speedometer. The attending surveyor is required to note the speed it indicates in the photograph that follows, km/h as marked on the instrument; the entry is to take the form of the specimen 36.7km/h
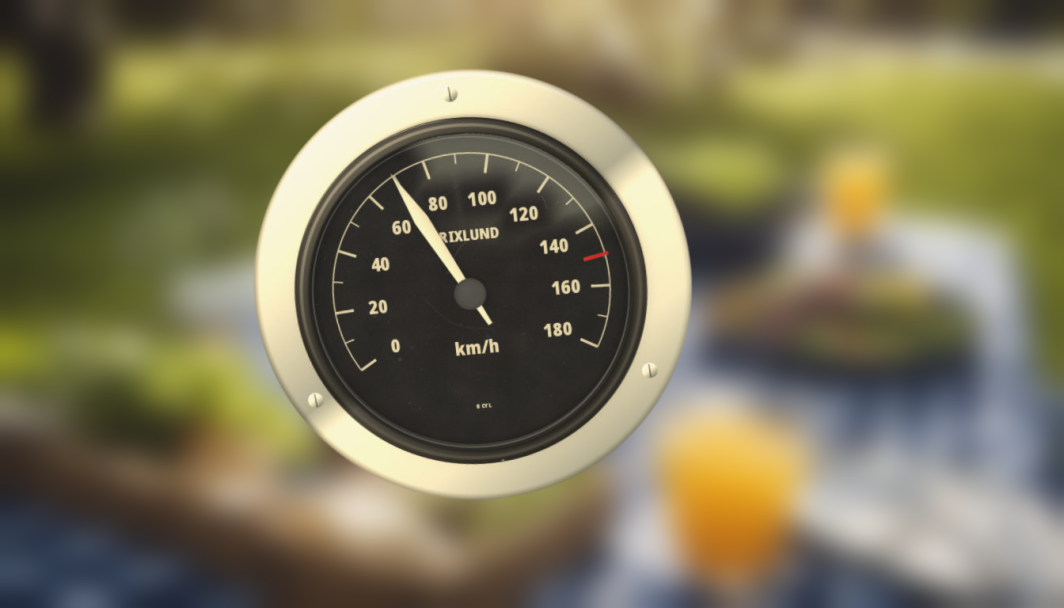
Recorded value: 70km/h
